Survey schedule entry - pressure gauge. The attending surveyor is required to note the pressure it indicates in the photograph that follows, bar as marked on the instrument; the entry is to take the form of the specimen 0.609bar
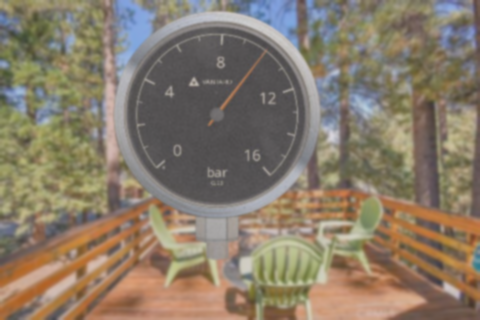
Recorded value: 10bar
